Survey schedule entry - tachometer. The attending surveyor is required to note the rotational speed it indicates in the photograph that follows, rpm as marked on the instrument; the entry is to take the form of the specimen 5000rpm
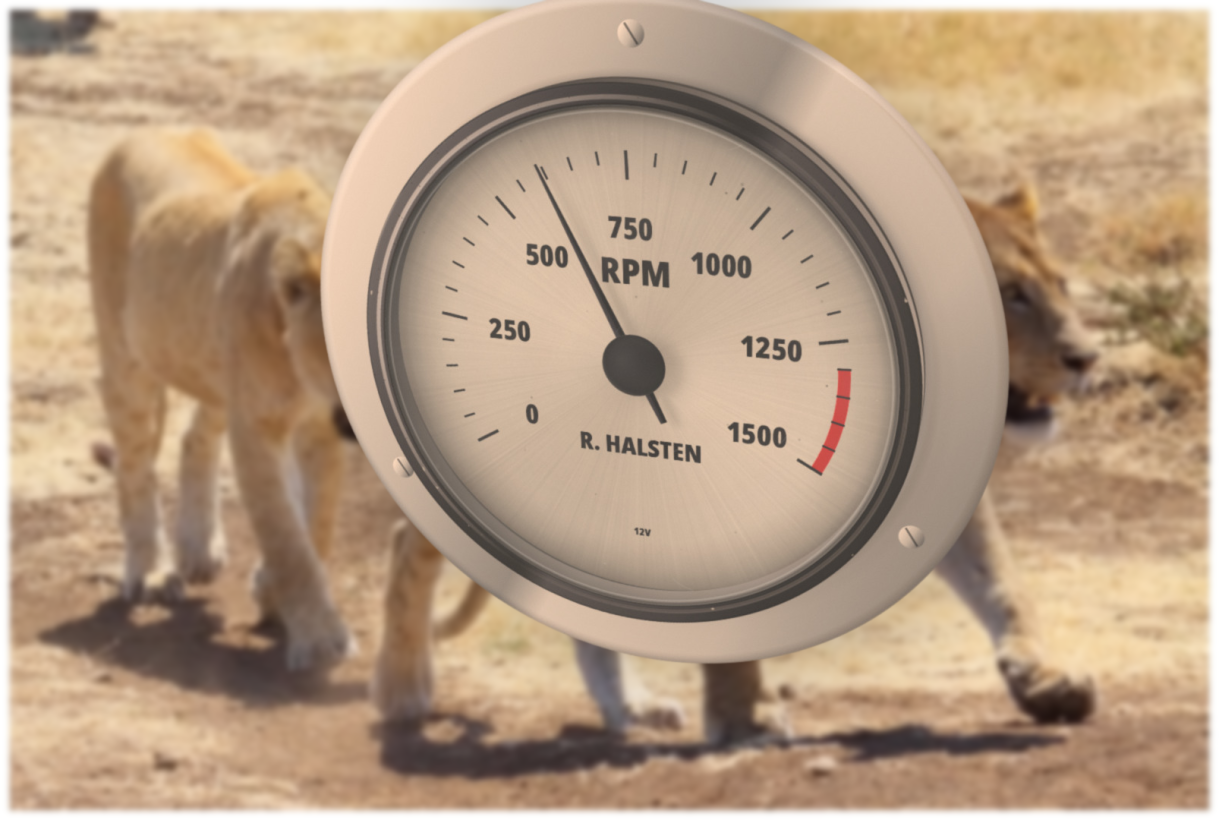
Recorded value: 600rpm
